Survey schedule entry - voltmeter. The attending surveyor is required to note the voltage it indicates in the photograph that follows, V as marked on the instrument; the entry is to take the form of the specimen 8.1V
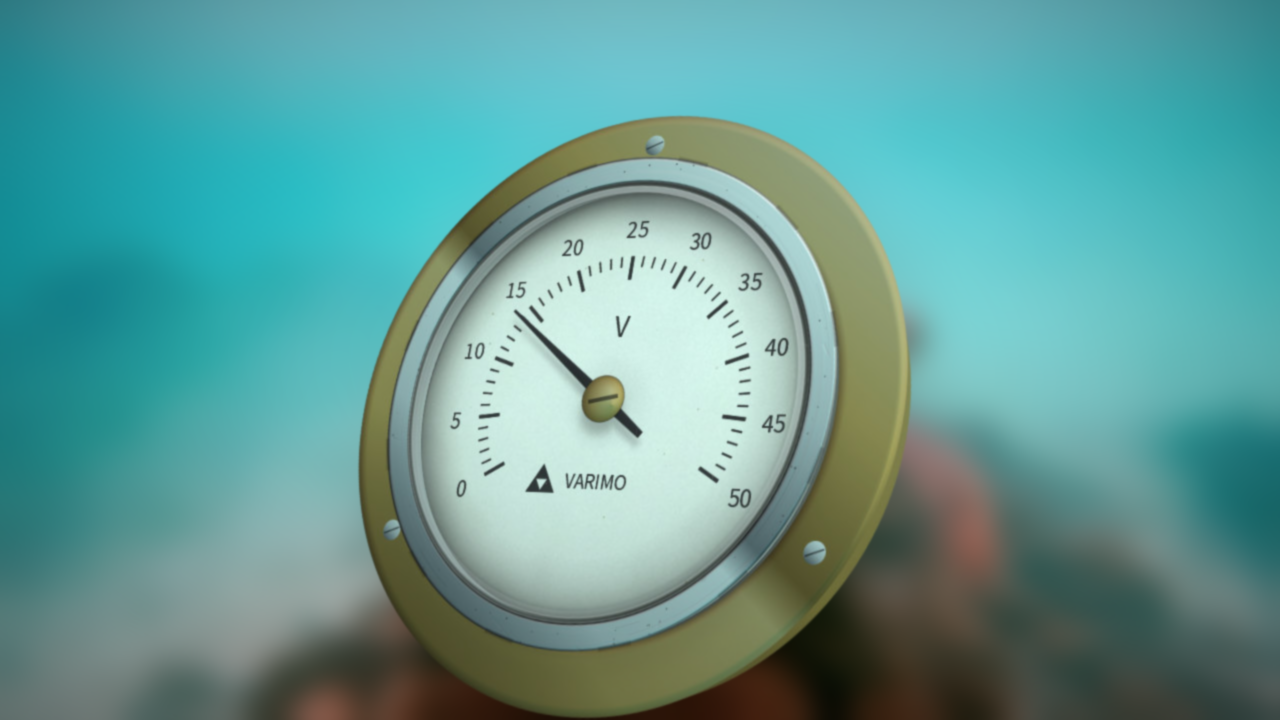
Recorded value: 14V
